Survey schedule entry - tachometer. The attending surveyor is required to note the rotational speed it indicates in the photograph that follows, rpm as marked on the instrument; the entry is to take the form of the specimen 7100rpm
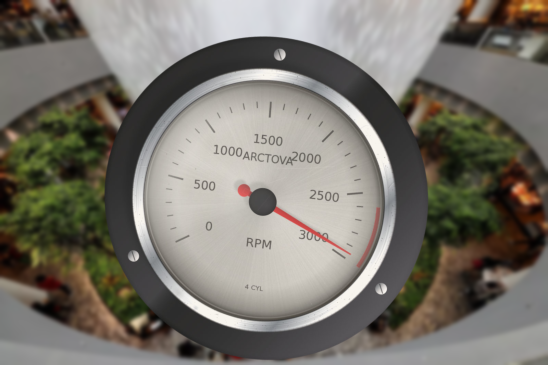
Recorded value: 2950rpm
